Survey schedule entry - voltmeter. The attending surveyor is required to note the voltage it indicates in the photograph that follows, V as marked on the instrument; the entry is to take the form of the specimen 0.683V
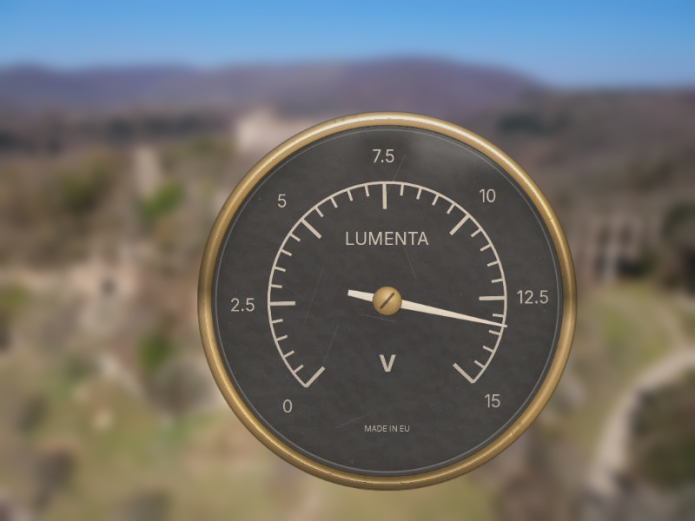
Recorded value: 13.25V
